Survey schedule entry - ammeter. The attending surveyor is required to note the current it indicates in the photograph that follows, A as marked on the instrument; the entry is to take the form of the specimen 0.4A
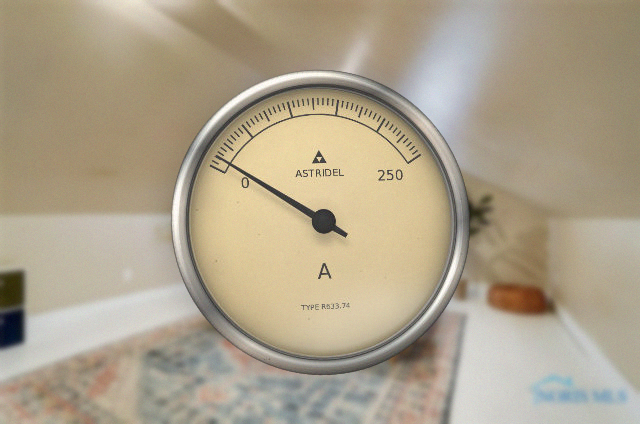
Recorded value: 10A
